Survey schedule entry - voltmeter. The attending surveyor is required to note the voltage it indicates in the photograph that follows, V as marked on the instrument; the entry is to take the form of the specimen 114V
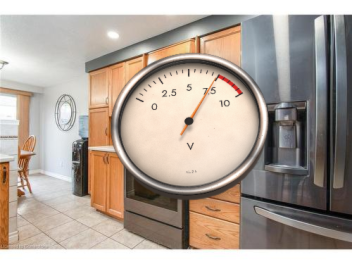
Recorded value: 7.5V
